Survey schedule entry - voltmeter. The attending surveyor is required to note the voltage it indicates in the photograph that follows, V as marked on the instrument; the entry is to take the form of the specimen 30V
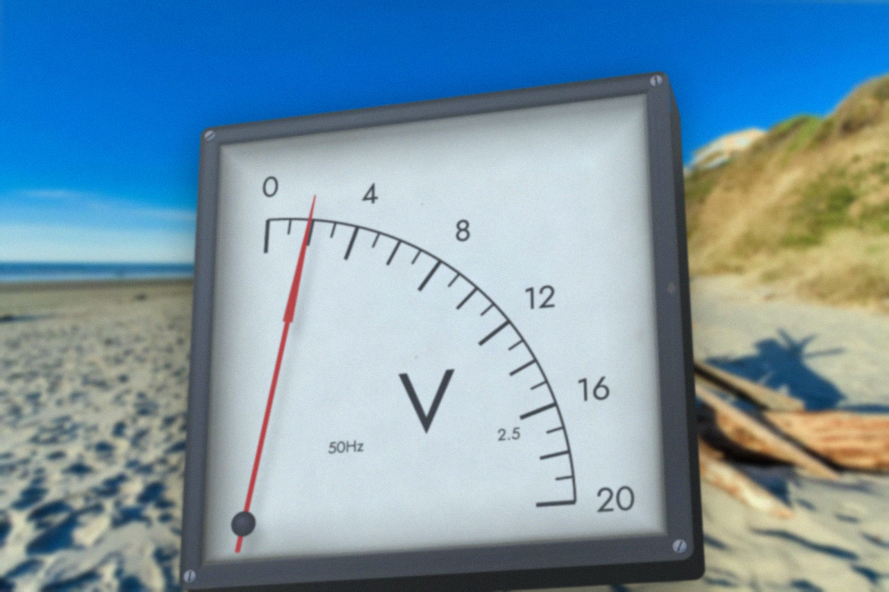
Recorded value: 2V
